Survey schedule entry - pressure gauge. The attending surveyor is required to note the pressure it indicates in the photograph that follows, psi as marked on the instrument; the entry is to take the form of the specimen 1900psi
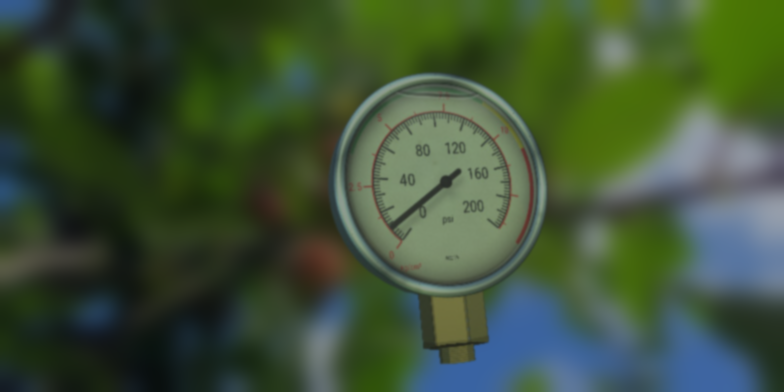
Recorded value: 10psi
